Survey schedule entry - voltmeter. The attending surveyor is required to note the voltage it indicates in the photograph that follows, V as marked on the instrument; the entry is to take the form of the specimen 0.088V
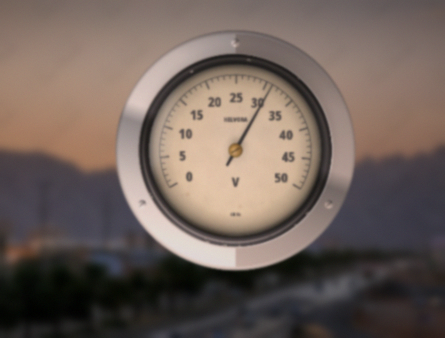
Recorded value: 31V
